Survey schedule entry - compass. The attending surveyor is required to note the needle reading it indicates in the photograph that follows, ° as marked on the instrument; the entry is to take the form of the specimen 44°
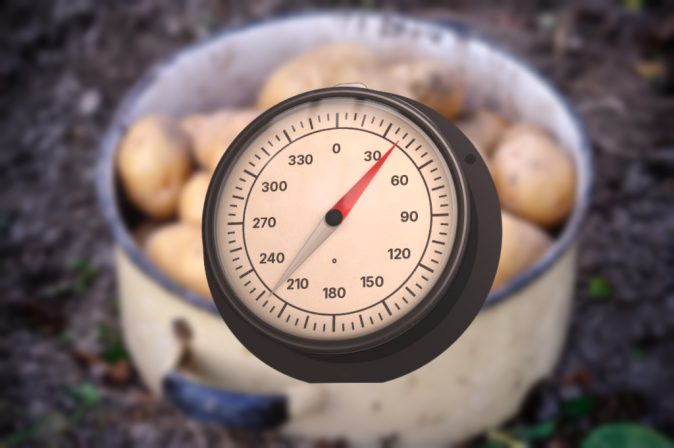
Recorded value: 40°
